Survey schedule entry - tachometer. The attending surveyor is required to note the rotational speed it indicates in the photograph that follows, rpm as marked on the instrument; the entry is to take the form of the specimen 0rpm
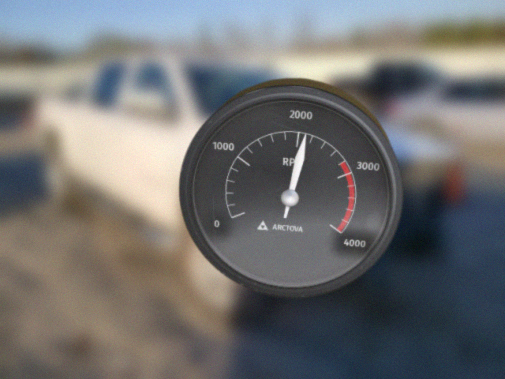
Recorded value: 2100rpm
